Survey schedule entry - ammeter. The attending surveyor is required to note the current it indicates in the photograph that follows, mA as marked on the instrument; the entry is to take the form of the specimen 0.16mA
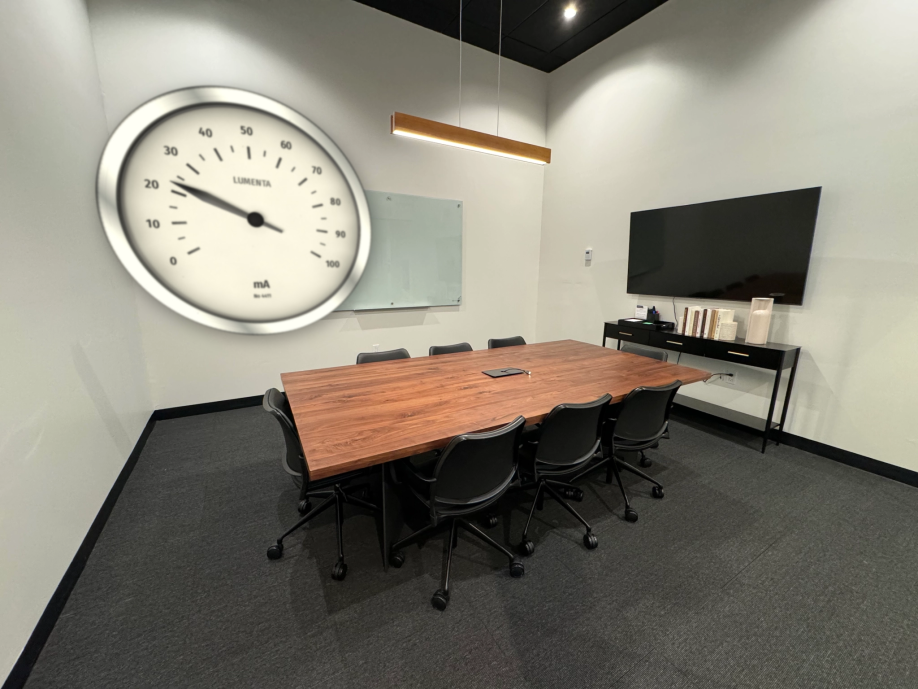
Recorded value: 22.5mA
